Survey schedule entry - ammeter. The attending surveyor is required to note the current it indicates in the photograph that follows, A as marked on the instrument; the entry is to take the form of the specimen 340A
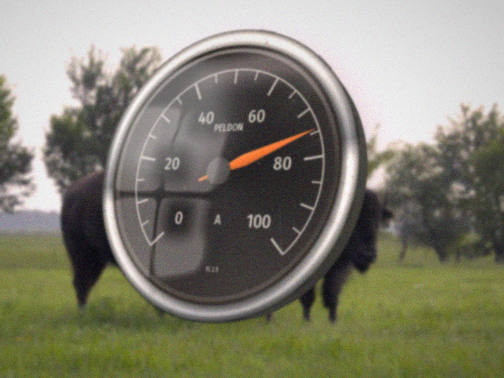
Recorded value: 75A
